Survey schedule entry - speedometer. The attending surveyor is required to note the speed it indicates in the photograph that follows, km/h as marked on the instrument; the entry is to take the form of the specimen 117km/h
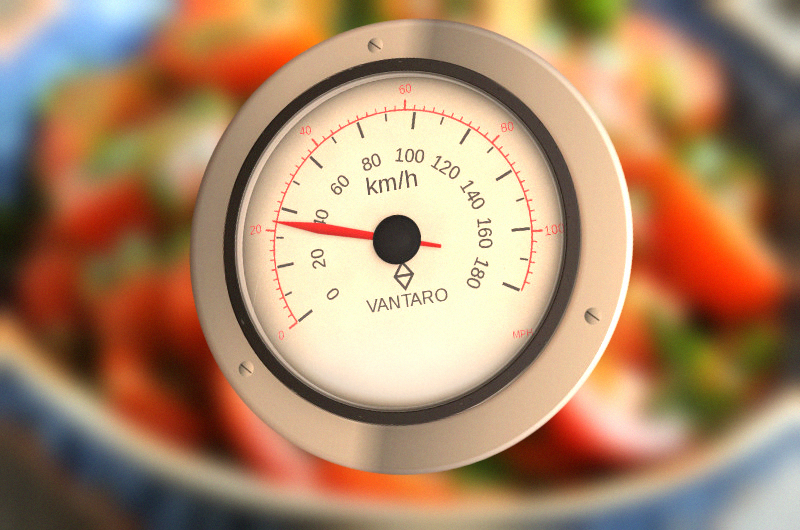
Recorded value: 35km/h
